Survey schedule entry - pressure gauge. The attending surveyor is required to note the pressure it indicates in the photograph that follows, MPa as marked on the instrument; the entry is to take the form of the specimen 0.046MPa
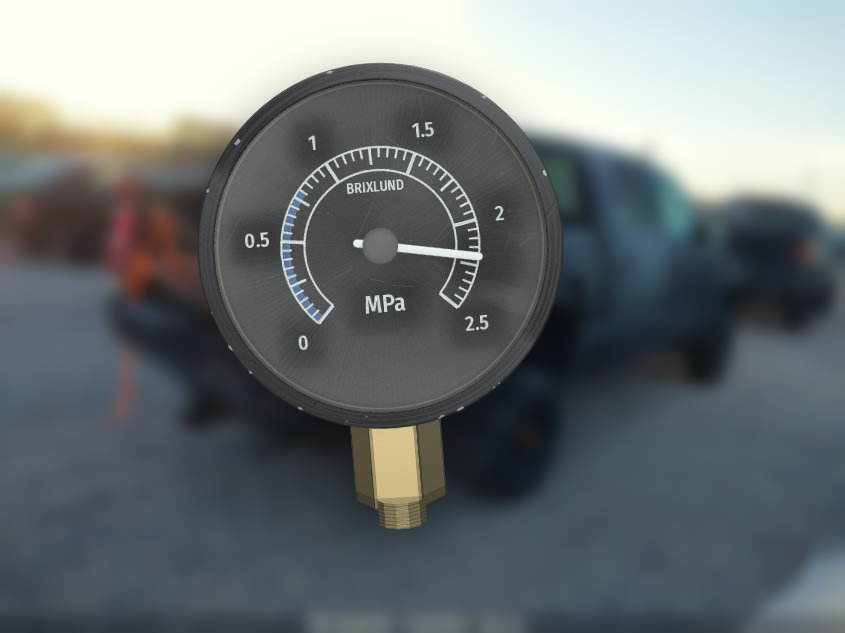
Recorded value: 2.2MPa
